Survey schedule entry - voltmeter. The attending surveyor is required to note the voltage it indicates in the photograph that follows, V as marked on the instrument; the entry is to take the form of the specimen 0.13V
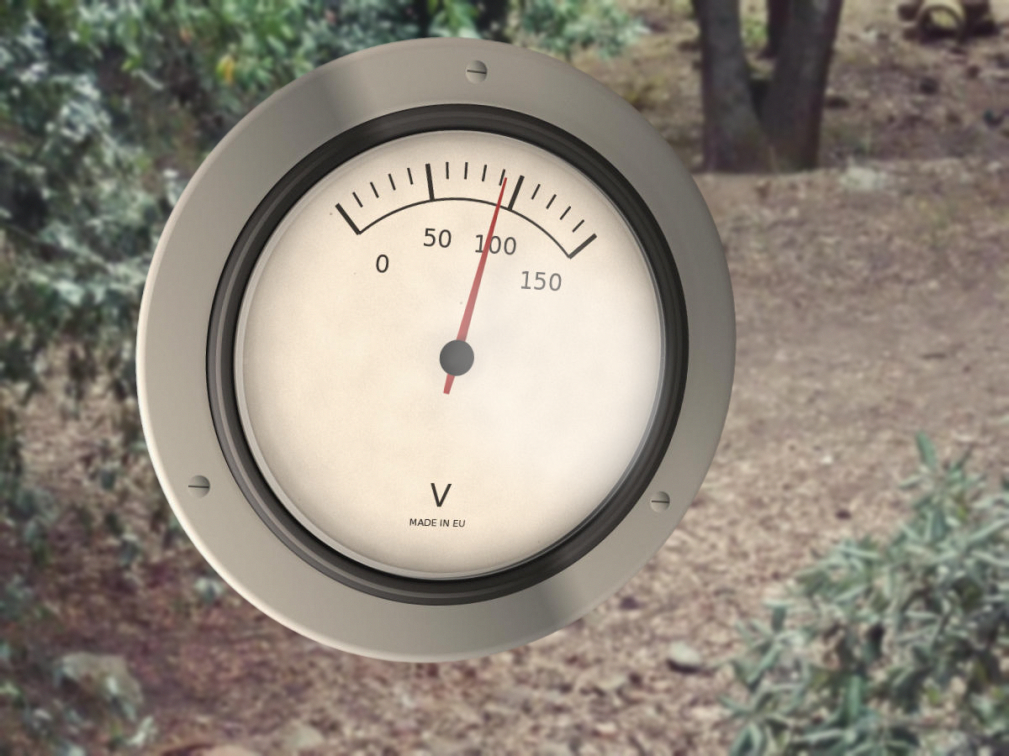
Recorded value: 90V
